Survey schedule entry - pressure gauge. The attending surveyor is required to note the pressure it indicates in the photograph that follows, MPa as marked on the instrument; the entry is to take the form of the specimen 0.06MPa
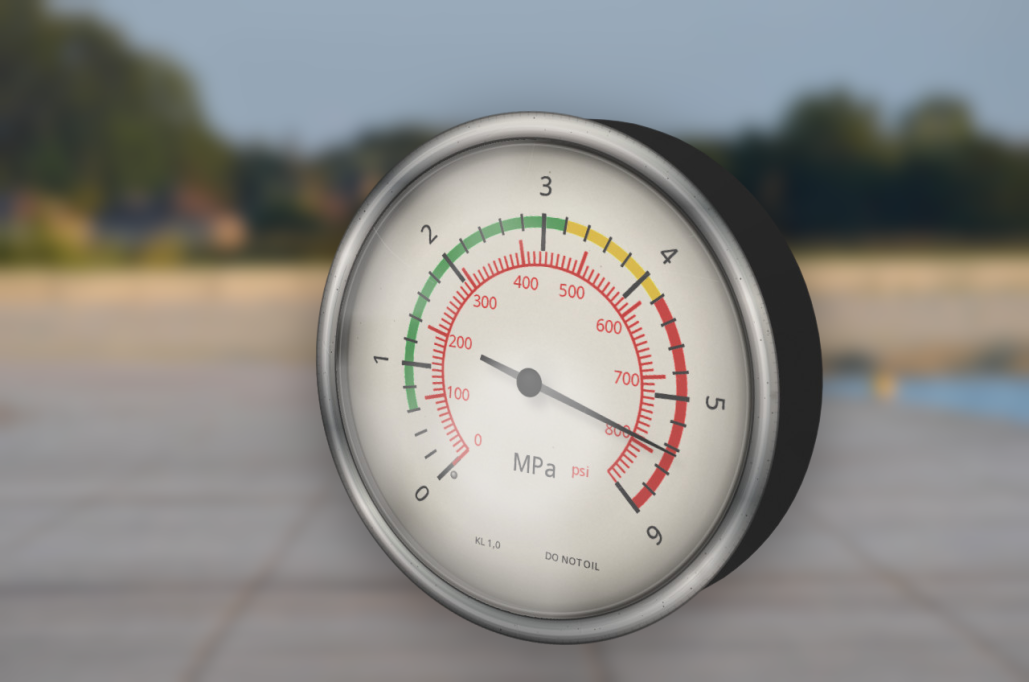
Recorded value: 5.4MPa
